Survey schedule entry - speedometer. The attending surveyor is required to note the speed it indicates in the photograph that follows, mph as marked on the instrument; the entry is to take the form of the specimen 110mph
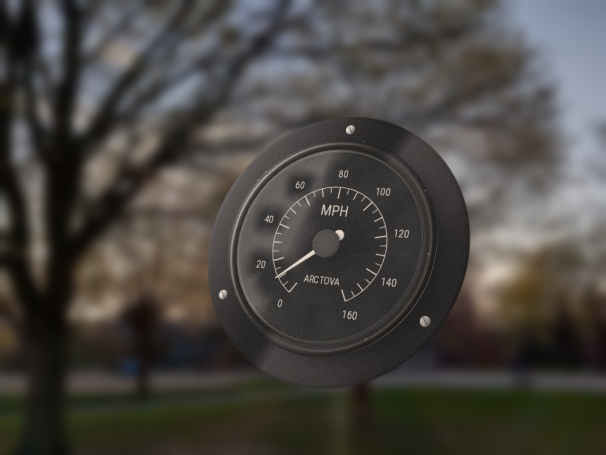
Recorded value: 10mph
